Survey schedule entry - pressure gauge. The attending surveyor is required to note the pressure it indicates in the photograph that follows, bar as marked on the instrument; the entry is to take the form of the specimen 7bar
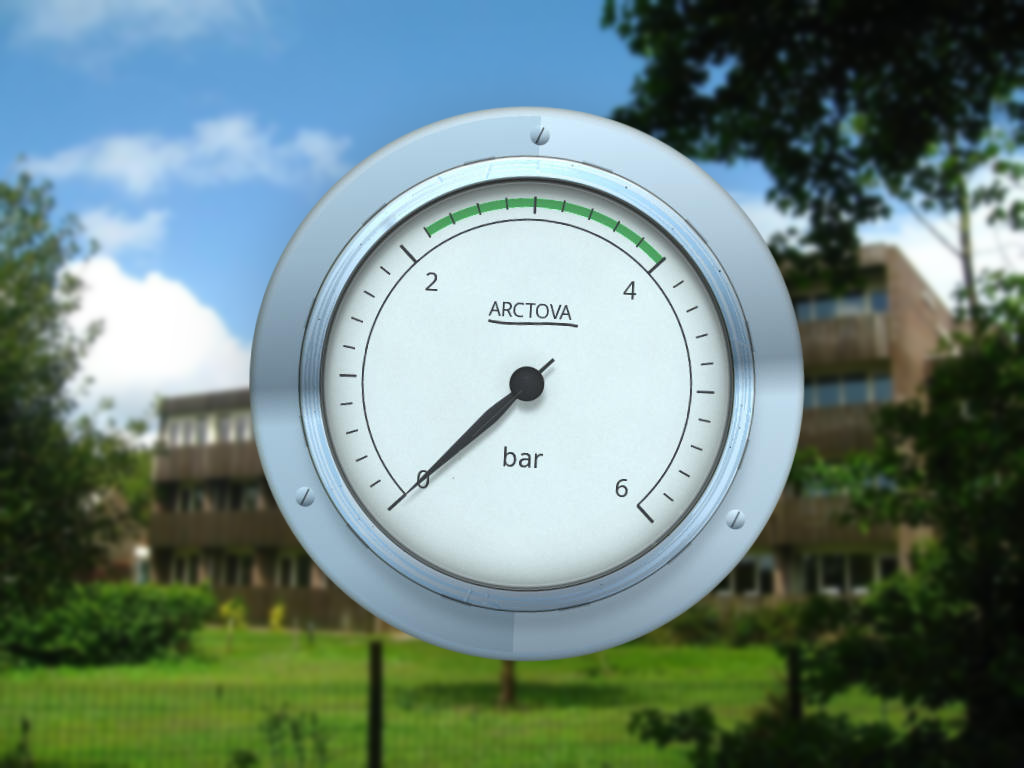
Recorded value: 0bar
